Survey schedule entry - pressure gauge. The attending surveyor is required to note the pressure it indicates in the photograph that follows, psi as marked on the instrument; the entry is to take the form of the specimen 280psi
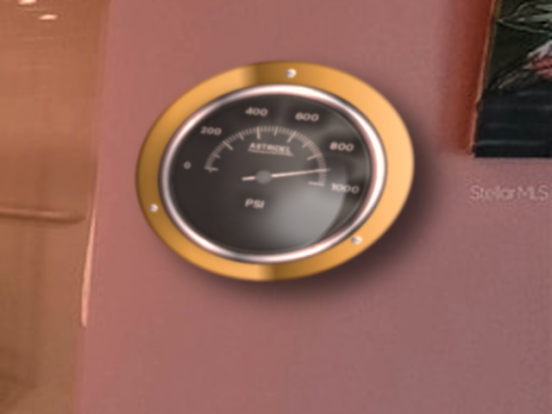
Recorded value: 900psi
